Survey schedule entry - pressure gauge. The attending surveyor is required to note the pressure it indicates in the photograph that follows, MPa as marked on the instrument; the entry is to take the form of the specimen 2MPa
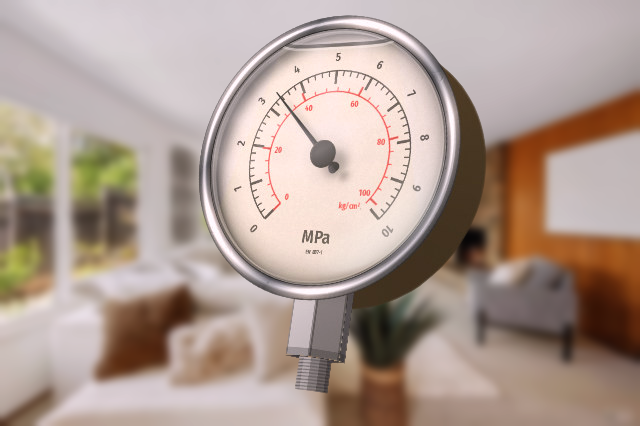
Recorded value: 3.4MPa
